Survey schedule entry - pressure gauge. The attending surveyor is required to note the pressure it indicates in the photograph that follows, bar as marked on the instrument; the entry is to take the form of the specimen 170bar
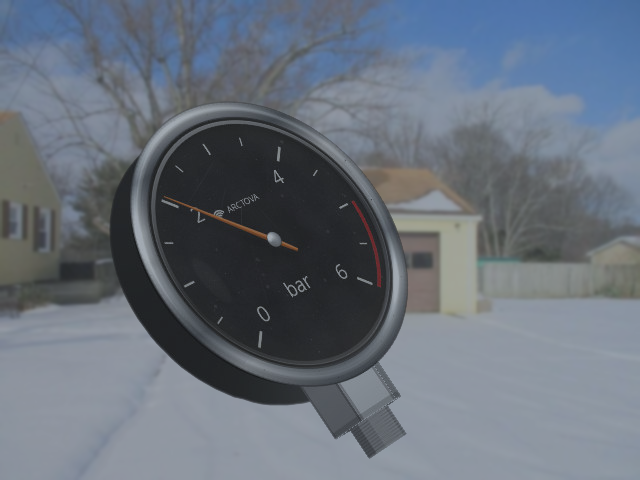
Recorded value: 2bar
